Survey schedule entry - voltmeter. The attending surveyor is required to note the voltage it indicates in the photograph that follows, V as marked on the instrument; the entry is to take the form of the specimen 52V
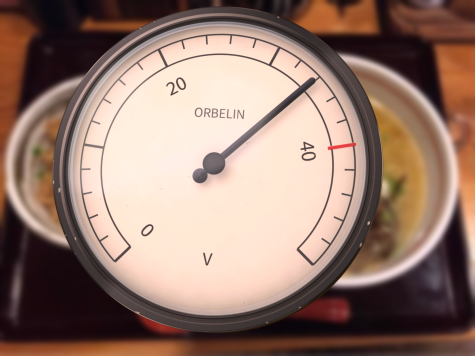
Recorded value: 34V
